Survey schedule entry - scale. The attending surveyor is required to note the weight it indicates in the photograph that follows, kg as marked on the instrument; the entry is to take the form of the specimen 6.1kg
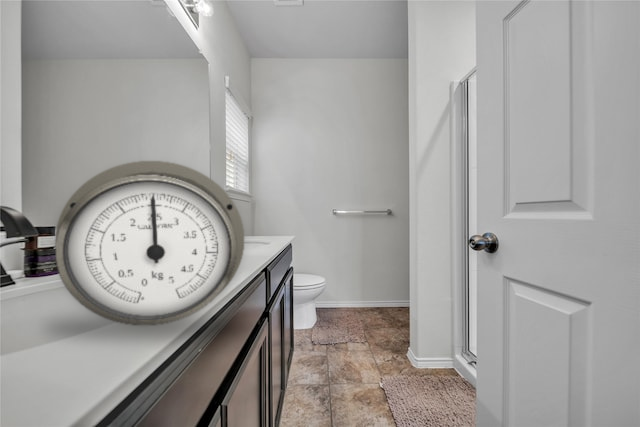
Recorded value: 2.5kg
